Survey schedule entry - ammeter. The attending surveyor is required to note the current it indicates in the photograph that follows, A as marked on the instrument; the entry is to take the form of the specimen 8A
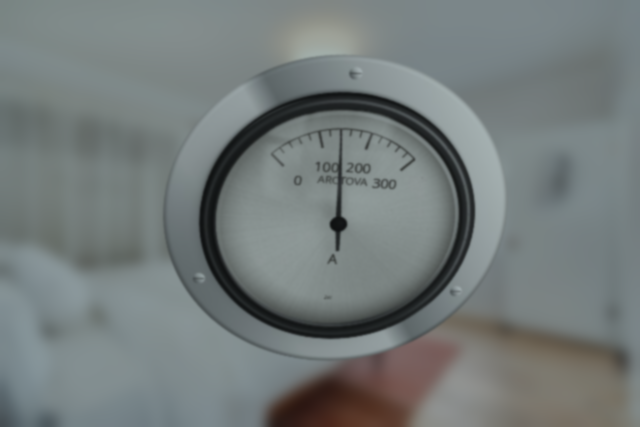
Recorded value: 140A
